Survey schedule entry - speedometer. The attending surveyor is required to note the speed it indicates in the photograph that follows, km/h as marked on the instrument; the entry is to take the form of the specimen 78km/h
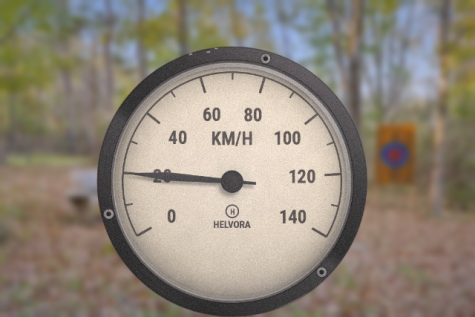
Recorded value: 20km/h
